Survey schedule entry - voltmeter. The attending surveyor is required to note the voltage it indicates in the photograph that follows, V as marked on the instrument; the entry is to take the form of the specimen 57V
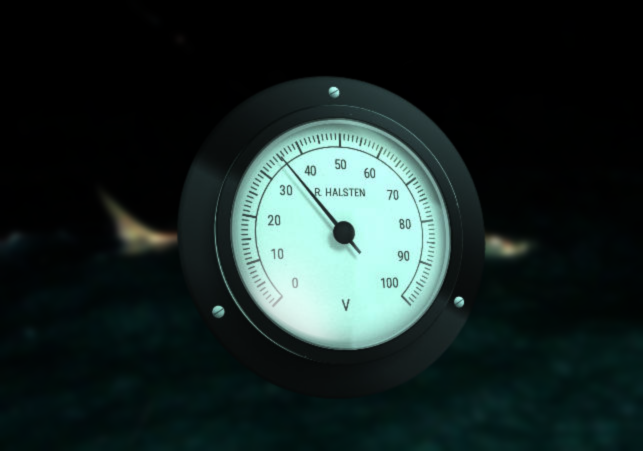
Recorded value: 35V
